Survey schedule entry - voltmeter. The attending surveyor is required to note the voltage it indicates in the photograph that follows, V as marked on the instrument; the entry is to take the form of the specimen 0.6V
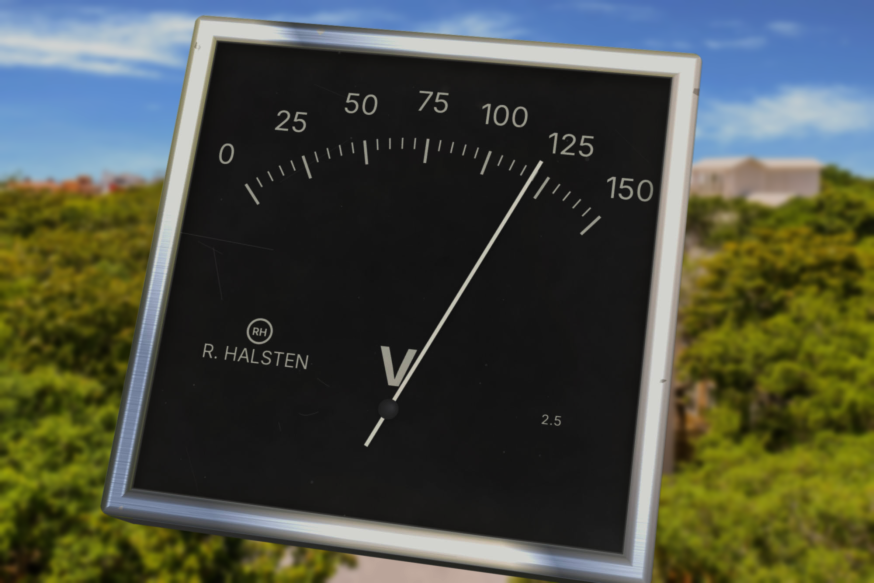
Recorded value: 120V
